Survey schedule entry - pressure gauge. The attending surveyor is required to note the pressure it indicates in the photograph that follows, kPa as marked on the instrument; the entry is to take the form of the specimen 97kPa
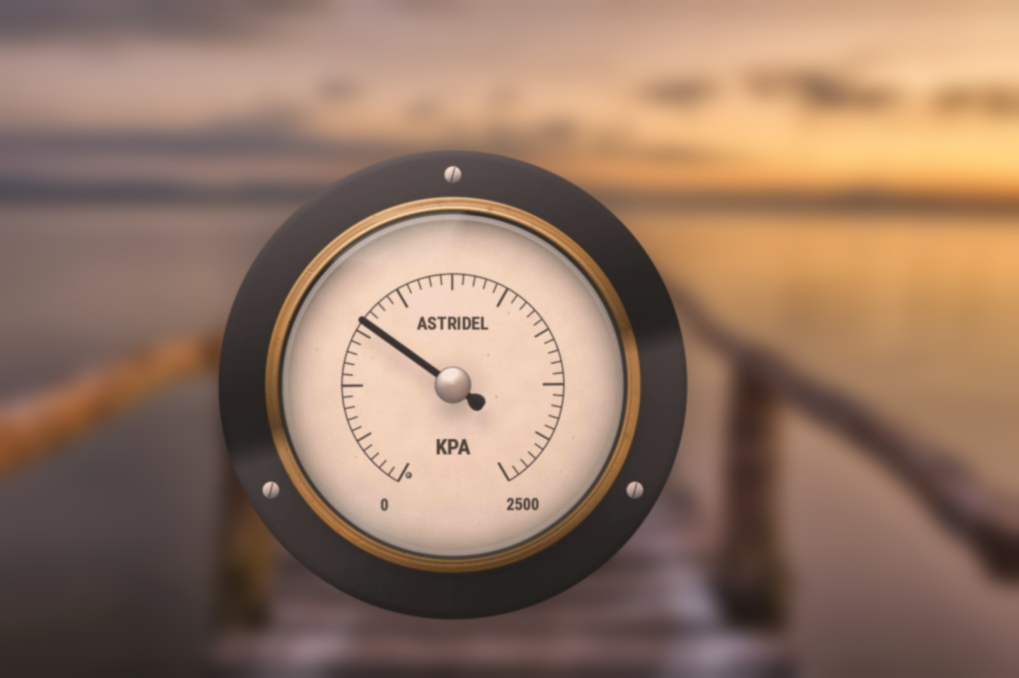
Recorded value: 800kPa
